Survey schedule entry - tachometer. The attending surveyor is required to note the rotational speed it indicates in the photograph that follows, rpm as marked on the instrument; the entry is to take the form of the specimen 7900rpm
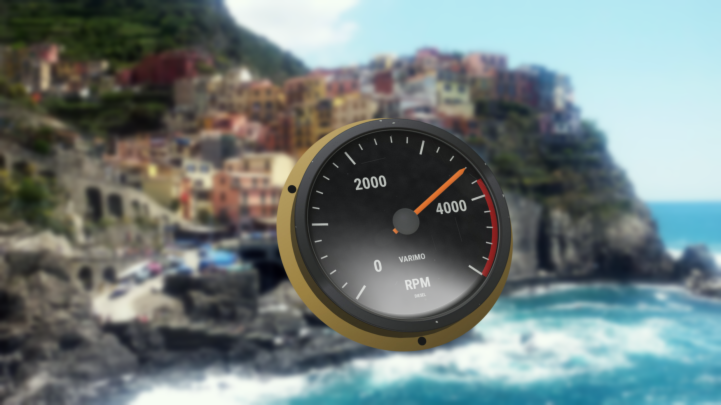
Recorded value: 3600rpm
